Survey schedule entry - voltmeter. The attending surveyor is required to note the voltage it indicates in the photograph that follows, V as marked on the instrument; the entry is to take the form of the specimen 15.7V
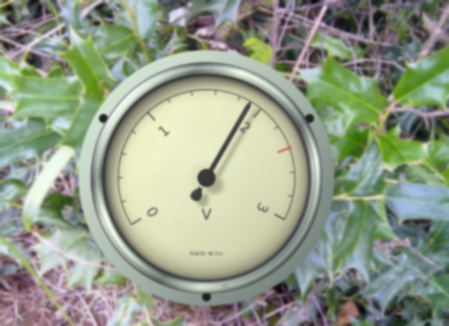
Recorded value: 1.9V
